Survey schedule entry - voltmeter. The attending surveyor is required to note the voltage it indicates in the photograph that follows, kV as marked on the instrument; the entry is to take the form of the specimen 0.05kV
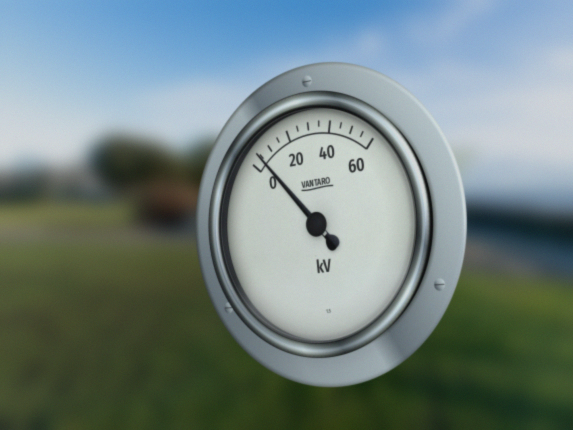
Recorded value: 5kV
